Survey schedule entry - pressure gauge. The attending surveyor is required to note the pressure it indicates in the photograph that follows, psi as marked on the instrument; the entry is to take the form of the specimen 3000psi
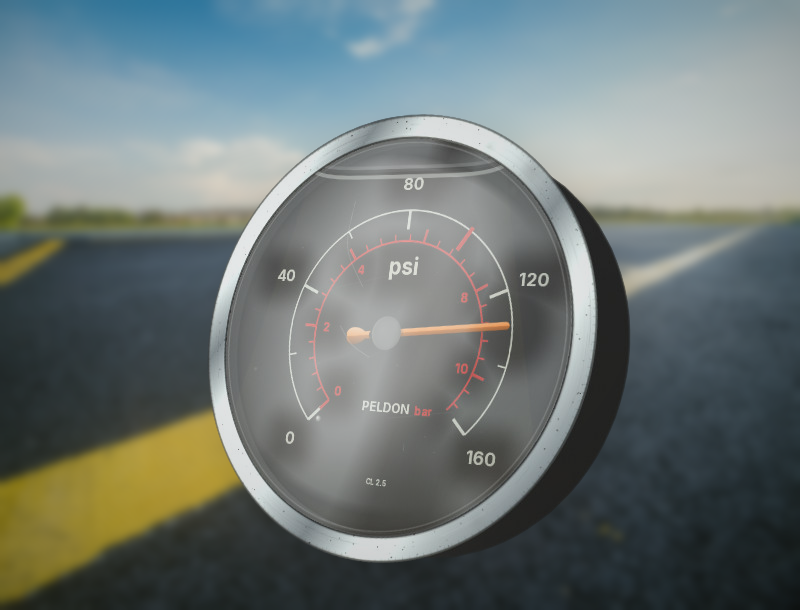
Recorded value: 130psi
